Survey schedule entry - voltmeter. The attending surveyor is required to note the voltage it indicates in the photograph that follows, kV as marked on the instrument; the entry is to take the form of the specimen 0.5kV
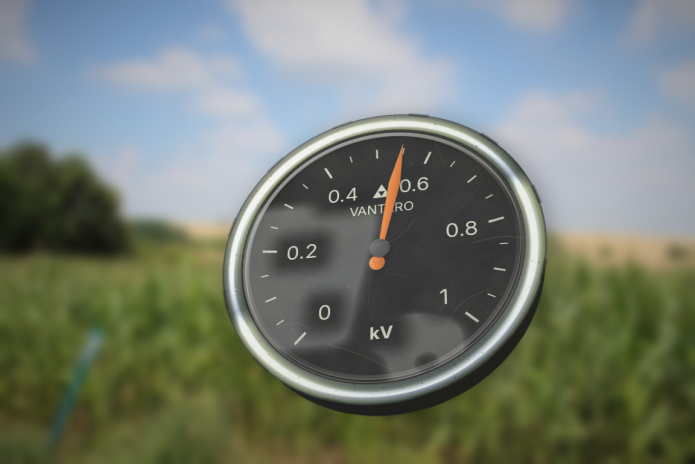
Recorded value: 0.55kV
